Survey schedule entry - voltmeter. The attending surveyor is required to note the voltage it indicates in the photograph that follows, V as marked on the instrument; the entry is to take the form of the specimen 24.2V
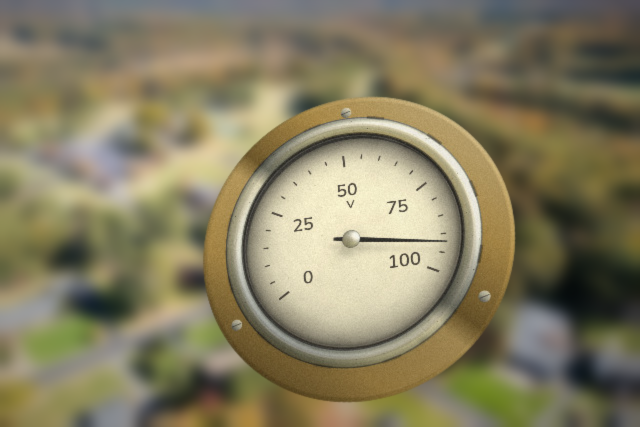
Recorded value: 92.5V
